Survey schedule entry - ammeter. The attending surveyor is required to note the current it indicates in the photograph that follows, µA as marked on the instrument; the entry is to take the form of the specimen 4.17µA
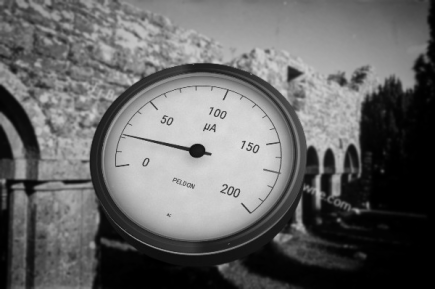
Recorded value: 20µA
